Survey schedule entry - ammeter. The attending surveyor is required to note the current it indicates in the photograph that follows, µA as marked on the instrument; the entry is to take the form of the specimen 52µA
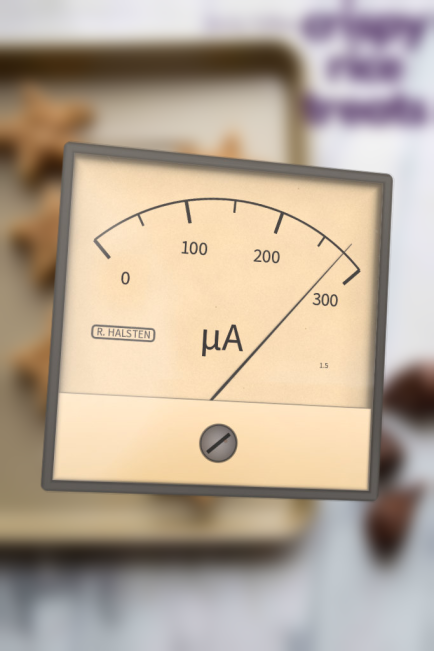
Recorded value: 275µA
